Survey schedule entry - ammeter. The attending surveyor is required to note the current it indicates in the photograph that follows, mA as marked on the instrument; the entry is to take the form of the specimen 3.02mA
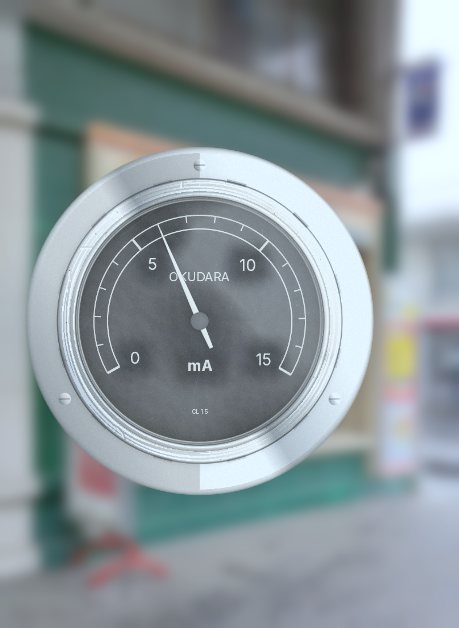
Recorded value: 6mA
